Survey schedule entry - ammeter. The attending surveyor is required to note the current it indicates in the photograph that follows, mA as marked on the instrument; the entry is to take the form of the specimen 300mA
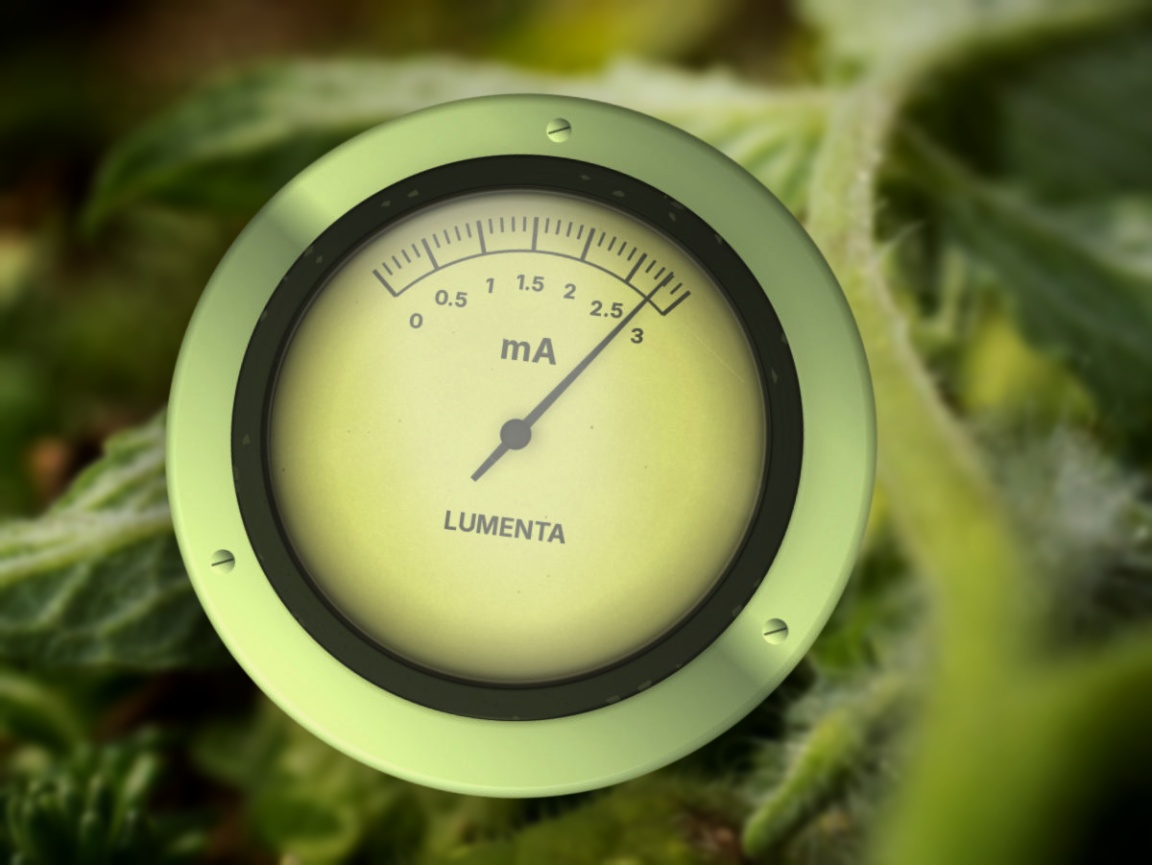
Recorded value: 2.8mA
